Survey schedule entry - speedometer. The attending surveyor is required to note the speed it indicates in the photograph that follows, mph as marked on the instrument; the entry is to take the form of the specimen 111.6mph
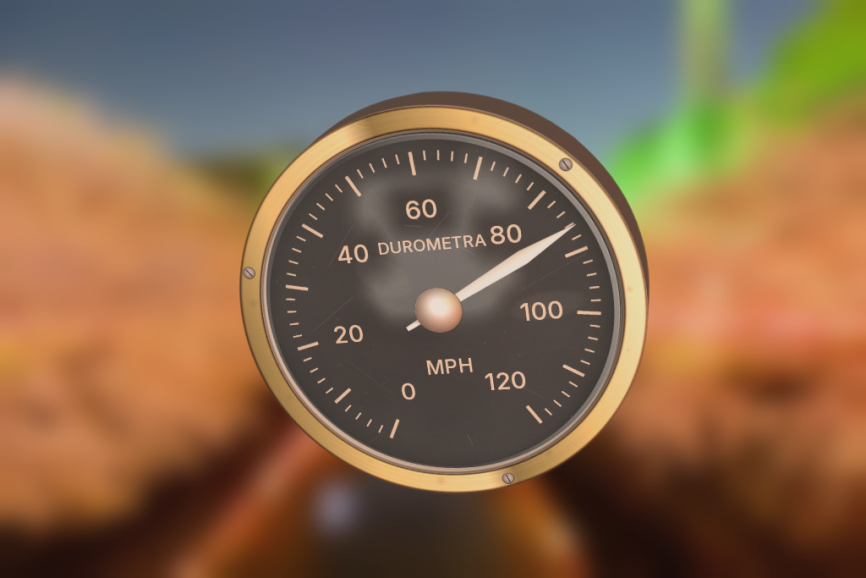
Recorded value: 86mph
